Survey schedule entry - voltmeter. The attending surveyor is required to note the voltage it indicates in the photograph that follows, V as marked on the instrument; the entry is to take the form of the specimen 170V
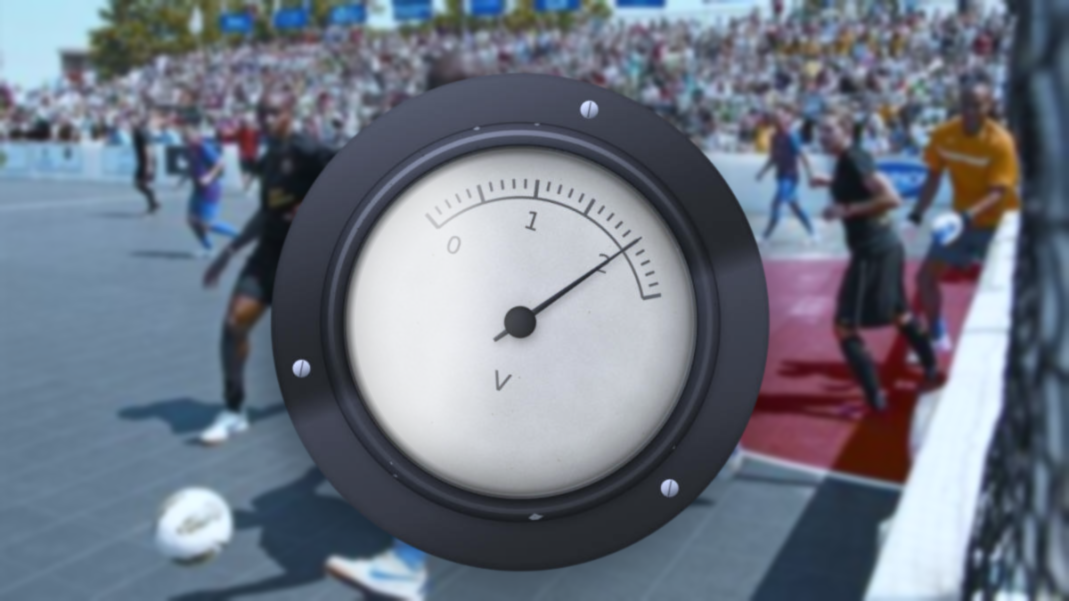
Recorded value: 2V
